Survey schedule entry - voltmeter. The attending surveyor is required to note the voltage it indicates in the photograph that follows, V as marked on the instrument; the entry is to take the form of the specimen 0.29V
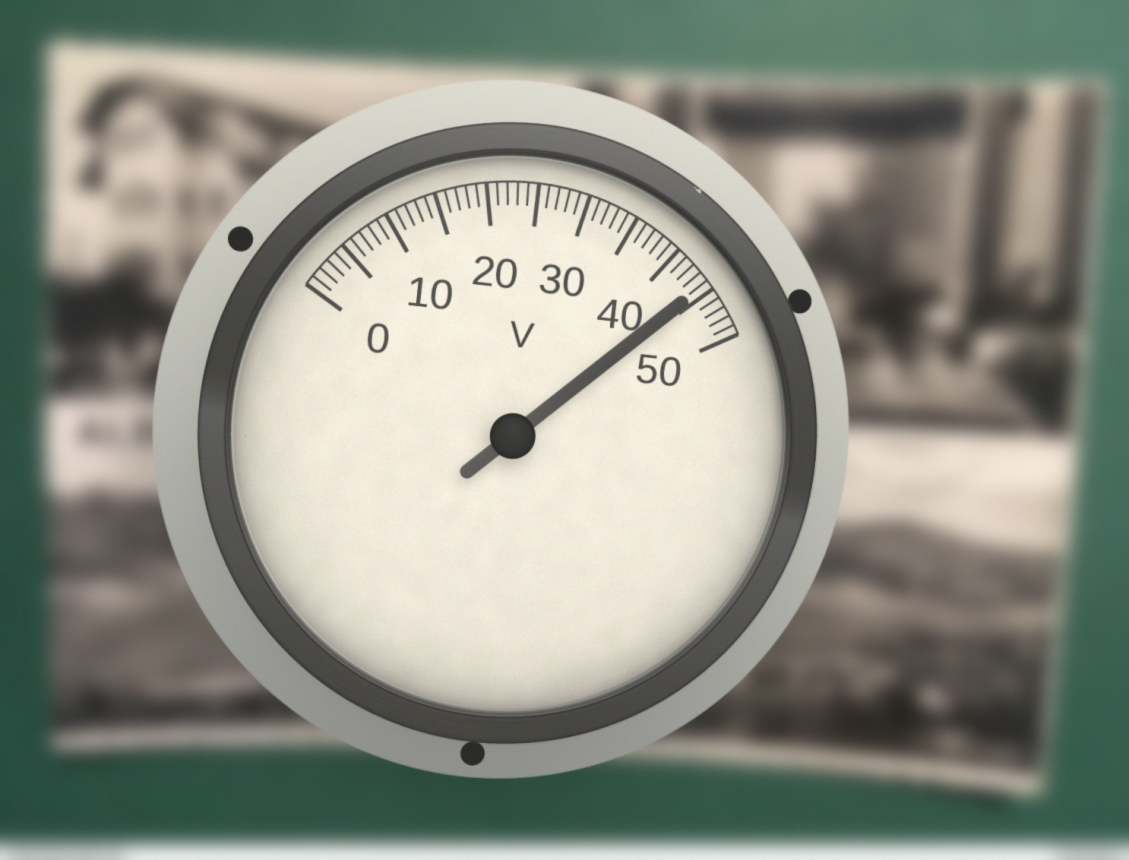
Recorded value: 44V
